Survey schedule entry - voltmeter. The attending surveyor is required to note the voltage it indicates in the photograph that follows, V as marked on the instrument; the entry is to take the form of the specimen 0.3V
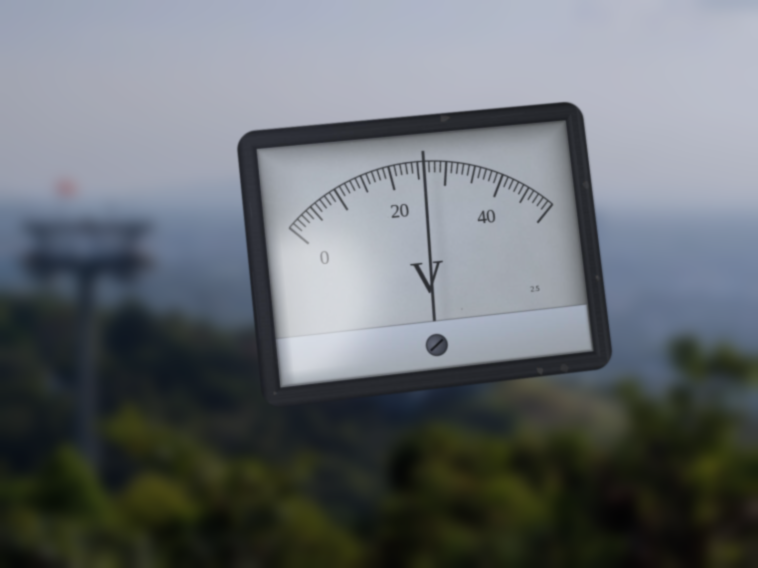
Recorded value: 26V
